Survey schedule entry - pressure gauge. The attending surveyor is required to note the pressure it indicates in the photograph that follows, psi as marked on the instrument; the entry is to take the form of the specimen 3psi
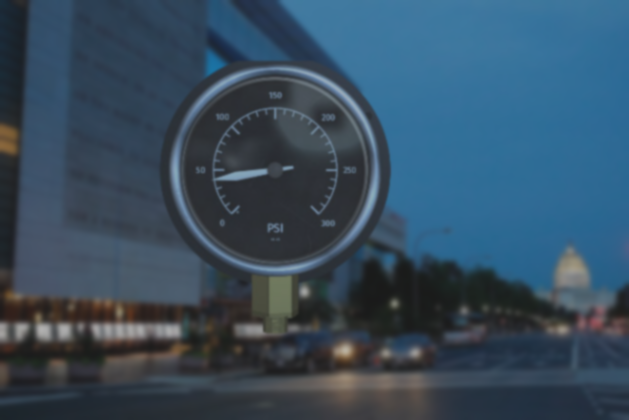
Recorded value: 40psi
